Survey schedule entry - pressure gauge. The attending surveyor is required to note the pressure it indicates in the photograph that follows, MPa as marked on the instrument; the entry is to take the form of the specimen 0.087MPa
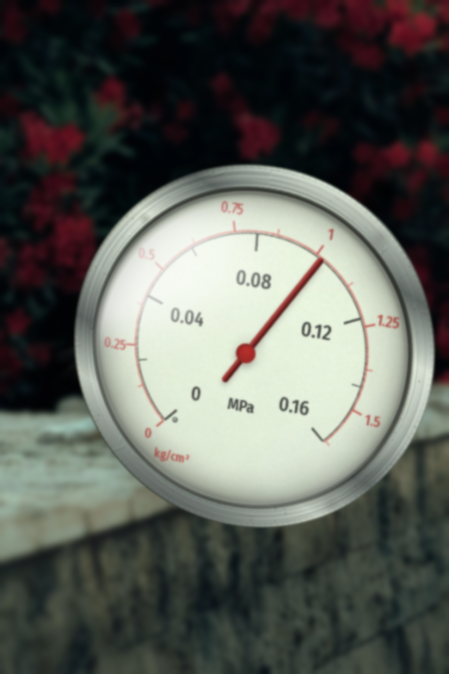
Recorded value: 0.1MPa
